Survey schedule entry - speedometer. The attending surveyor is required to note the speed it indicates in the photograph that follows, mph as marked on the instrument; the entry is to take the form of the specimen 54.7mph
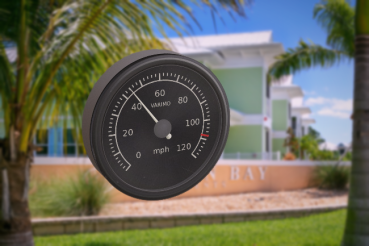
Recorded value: 44mph
